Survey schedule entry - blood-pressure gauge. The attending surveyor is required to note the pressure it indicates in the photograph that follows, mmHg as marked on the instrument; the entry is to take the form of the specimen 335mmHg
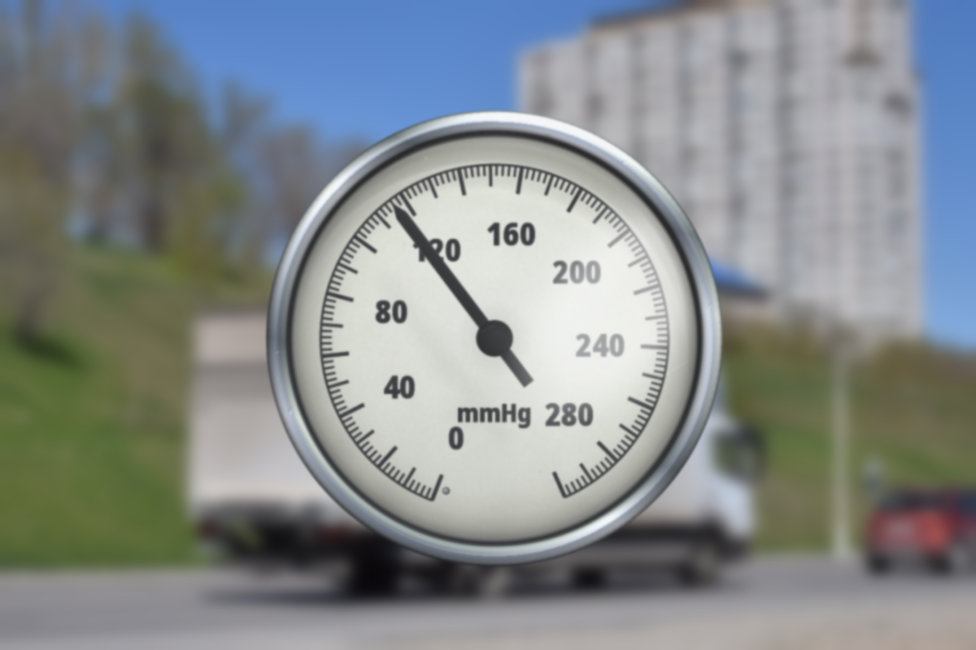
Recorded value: 116mmHg
